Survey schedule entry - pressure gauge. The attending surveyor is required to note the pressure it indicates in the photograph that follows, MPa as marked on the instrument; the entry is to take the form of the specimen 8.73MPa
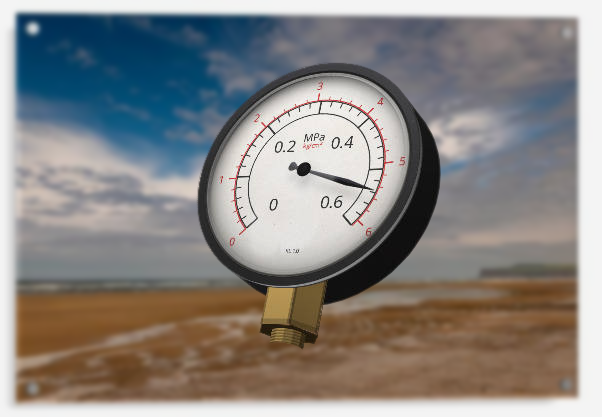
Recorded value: 0.54MPa
